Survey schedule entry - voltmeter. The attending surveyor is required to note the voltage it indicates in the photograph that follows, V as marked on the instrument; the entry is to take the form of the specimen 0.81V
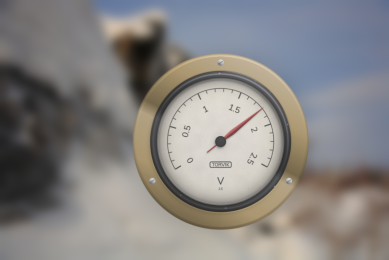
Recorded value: 1.8V
